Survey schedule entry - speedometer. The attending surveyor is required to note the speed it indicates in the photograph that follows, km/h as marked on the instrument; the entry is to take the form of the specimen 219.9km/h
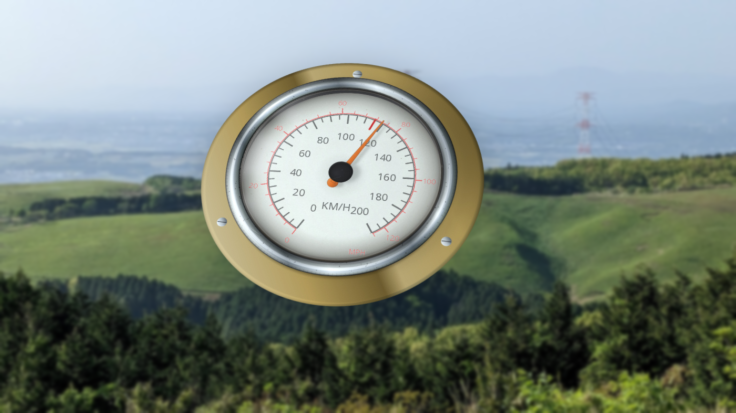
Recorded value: 120km/h
